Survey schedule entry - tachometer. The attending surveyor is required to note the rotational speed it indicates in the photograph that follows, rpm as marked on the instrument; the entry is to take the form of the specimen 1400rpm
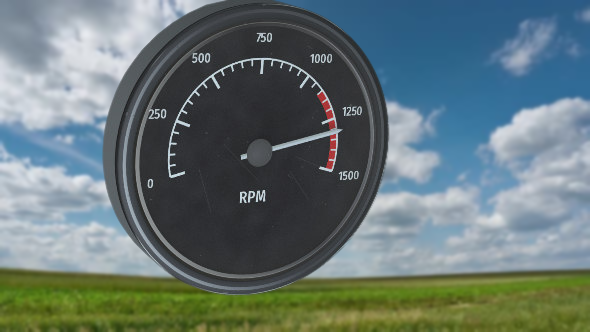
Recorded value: 1300rpm
